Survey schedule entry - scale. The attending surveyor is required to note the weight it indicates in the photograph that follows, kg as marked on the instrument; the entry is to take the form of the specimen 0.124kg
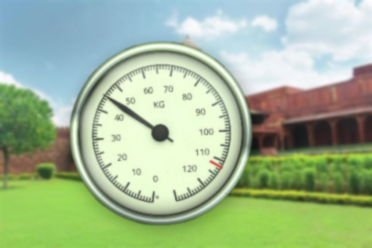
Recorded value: 45kg
